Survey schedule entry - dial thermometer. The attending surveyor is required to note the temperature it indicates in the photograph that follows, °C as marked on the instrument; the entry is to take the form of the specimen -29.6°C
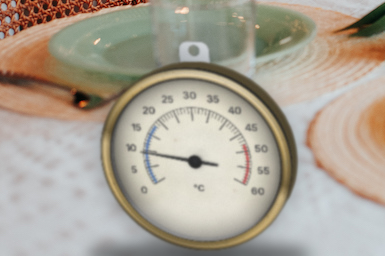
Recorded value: 10°C
